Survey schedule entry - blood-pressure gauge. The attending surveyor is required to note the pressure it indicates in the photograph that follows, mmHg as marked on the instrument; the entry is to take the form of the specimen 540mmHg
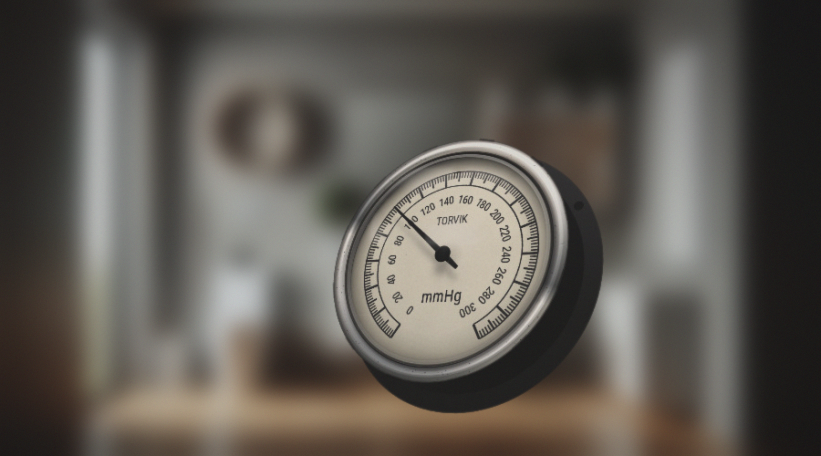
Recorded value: 100mmHg
